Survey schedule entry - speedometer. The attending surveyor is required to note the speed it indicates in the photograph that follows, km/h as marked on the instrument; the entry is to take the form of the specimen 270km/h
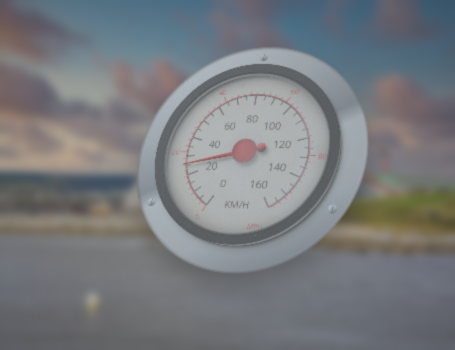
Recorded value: 25km/h
